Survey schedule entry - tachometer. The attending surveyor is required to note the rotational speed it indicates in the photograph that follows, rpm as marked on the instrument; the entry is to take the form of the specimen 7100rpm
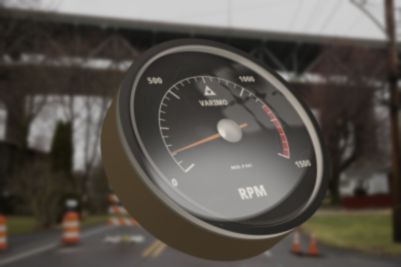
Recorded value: 100rpm
